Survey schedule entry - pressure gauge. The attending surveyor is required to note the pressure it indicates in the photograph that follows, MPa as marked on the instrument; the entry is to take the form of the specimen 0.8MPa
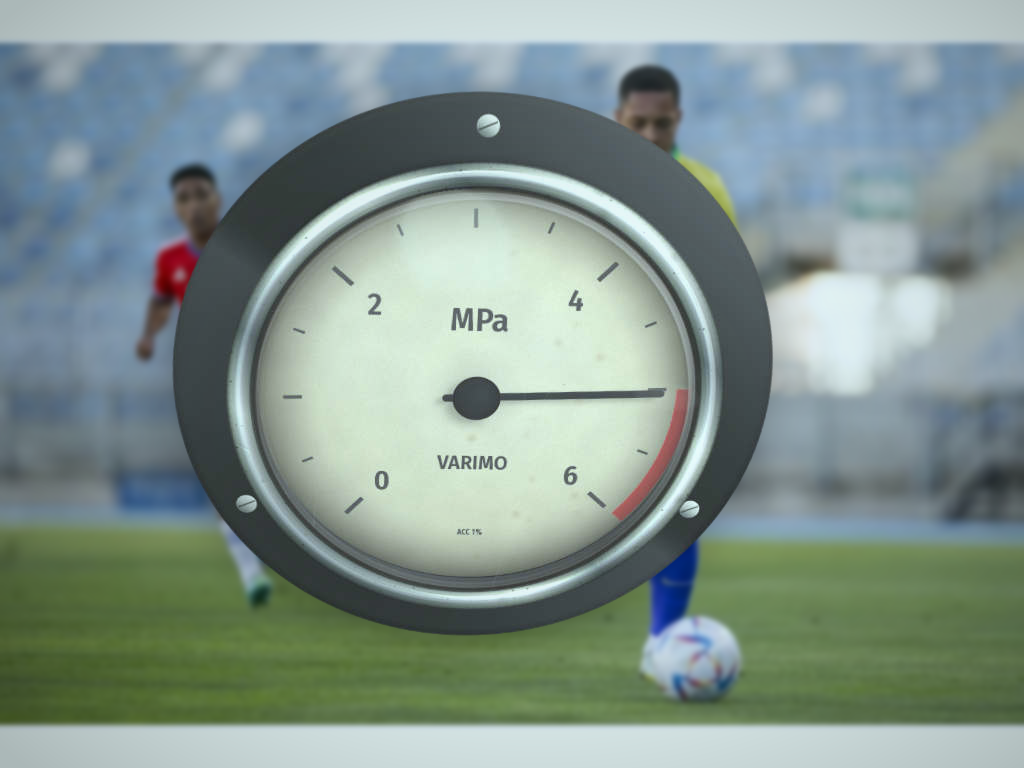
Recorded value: 5MPa
